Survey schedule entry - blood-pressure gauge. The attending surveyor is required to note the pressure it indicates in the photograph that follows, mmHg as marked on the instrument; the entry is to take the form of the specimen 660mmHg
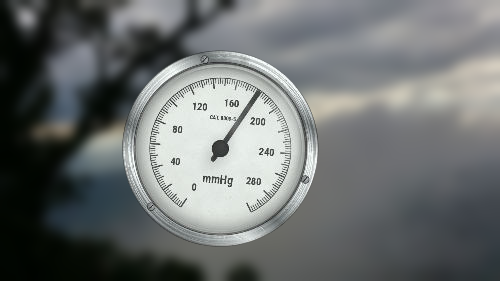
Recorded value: 180mmHg
